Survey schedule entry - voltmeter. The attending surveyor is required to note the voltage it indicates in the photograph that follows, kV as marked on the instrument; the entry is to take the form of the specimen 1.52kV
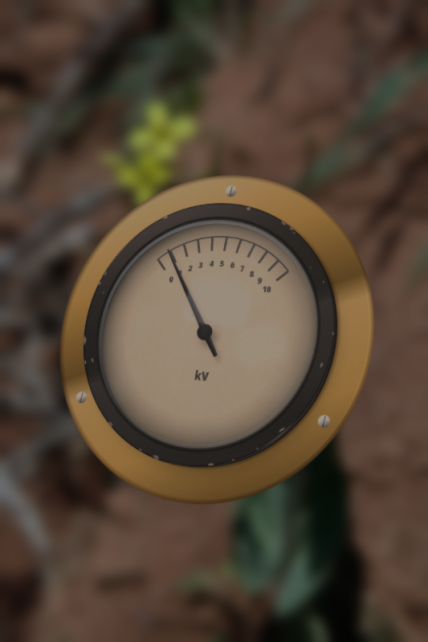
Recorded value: 1kV
